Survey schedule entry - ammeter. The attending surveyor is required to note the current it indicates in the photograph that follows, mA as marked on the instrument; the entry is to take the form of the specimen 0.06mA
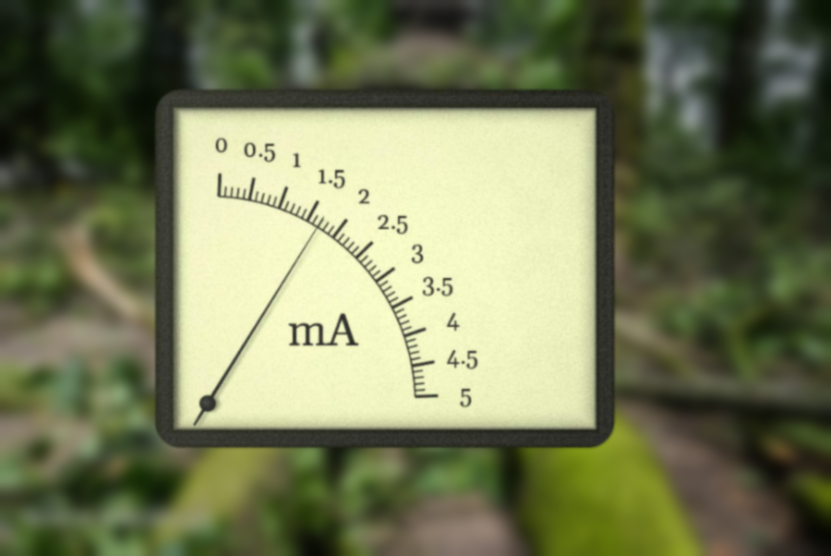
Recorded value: 1.7mA
